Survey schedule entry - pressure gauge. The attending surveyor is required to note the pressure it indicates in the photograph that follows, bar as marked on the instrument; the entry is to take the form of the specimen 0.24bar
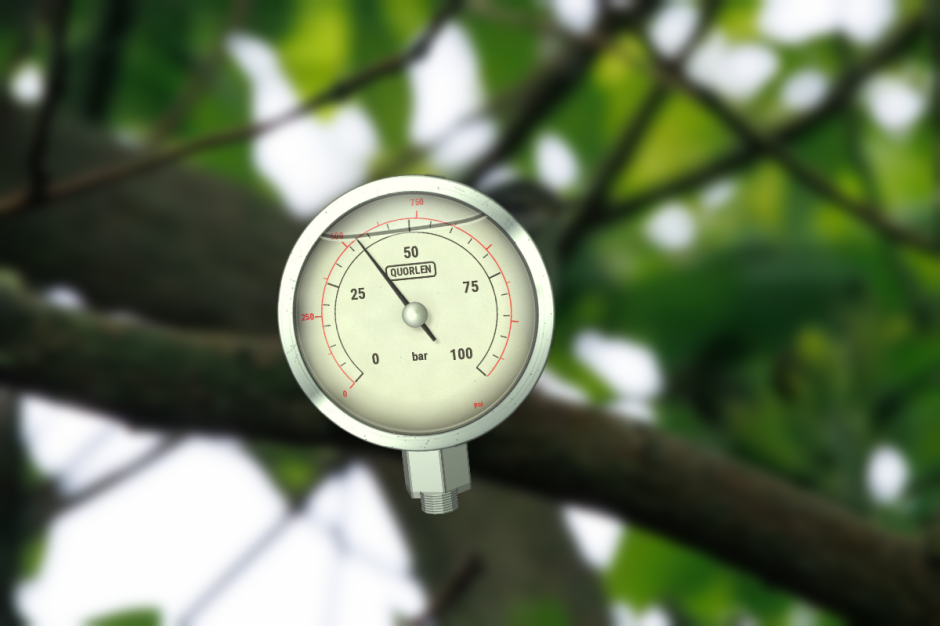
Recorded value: 37.5bar
